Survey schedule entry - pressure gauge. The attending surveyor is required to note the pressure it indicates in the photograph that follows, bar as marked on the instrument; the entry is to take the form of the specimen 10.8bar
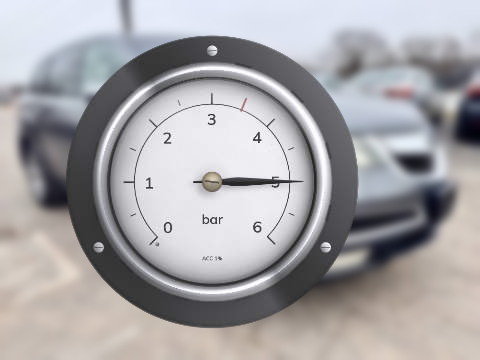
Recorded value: 5bar
